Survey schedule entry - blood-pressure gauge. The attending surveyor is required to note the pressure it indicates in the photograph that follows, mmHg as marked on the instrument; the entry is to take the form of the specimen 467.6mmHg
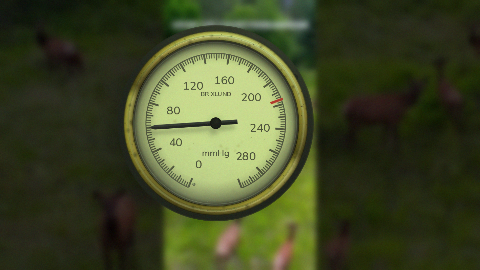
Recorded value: 60mmHg
